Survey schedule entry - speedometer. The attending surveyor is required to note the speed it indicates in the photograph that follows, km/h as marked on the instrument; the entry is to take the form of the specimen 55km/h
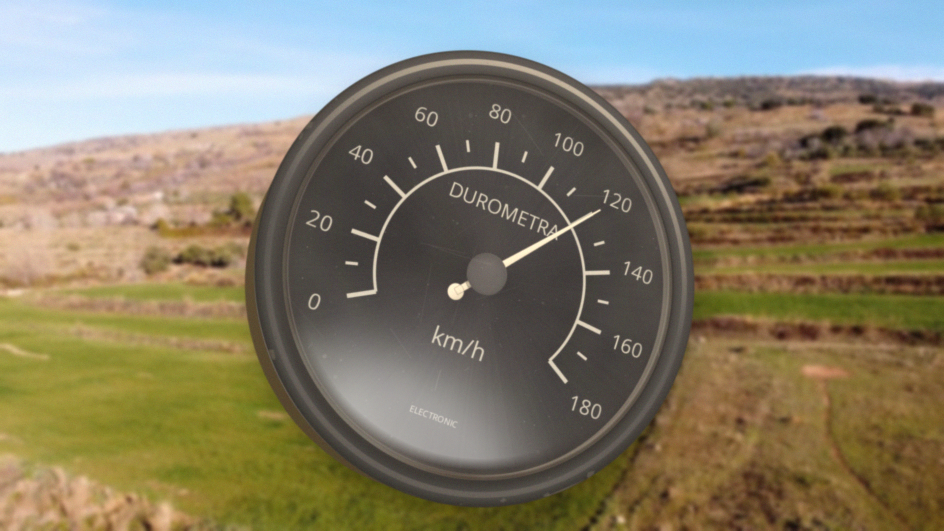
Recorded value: 120km/h
